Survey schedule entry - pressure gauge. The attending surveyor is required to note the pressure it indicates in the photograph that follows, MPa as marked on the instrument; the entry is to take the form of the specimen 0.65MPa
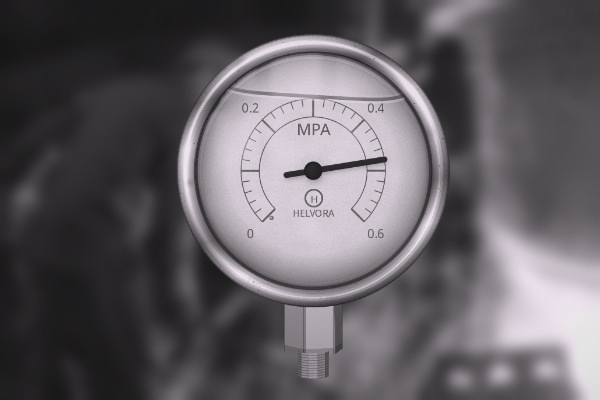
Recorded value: 0.48MPa
